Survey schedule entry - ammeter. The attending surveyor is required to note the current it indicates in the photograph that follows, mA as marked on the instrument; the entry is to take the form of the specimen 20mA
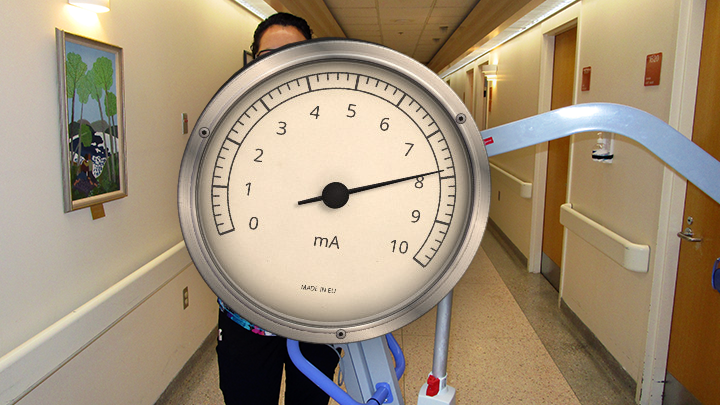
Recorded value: 7.8mA
